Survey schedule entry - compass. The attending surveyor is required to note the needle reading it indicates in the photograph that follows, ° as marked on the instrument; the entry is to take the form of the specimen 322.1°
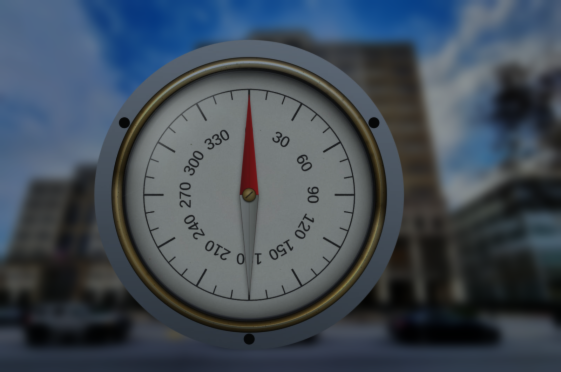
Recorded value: 0°
